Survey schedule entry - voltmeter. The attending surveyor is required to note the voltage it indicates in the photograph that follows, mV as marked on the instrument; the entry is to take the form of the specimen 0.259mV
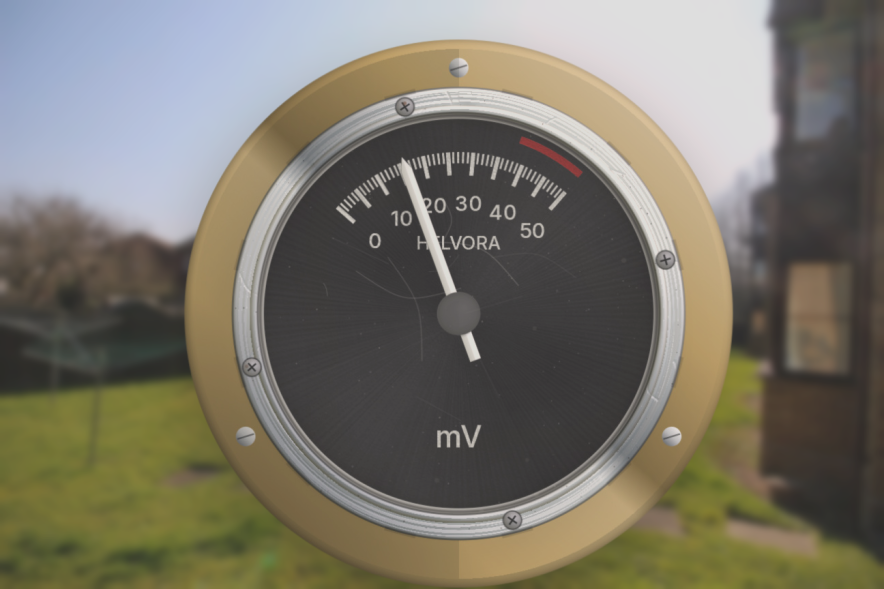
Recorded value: 16mV
